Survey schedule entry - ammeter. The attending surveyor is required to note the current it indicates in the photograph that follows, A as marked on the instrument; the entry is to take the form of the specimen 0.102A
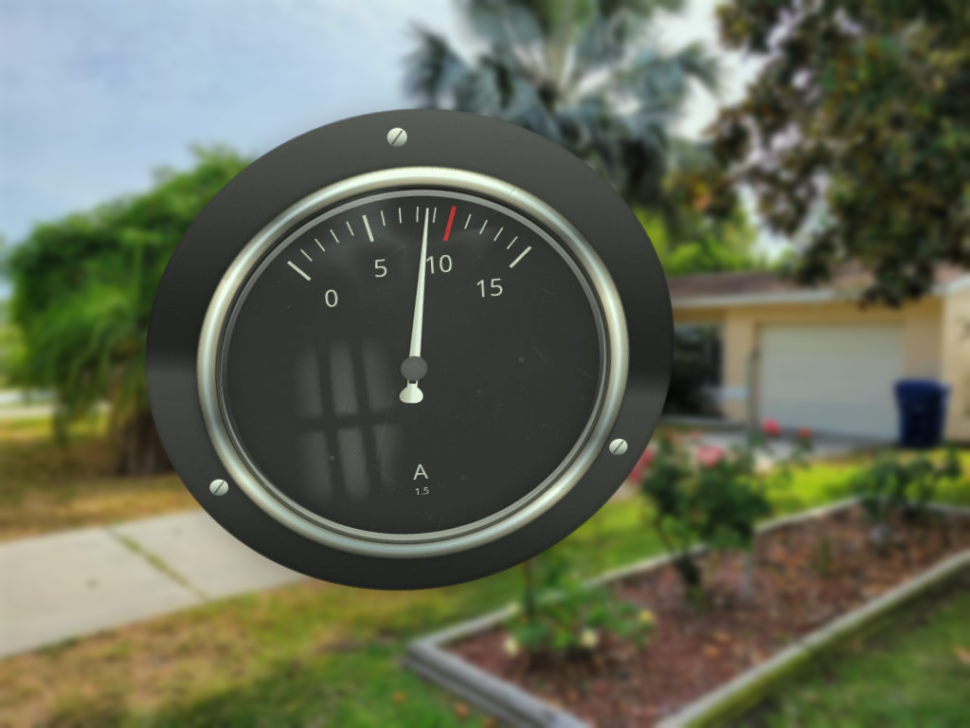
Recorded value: 8.5A
